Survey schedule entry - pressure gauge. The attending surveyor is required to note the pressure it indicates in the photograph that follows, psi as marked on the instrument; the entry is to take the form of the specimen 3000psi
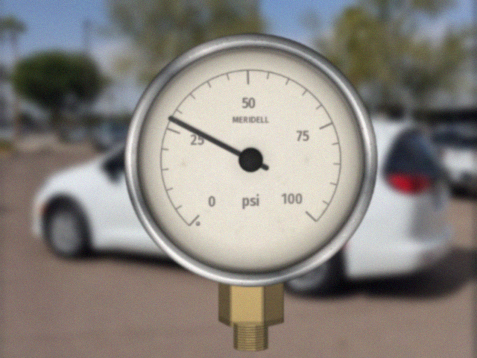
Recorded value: 27.5psi
